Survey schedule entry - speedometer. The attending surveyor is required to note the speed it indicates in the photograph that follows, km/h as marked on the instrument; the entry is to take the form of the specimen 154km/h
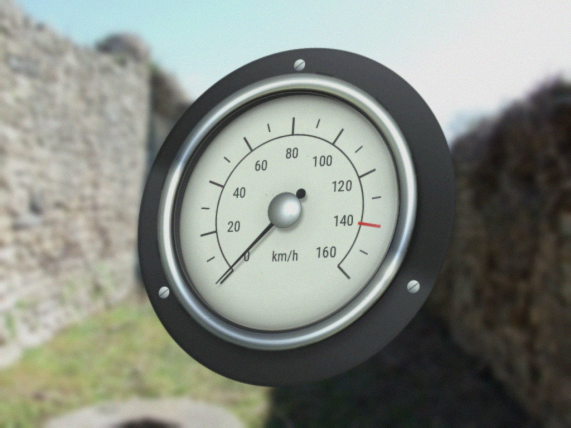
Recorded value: 0km/h
